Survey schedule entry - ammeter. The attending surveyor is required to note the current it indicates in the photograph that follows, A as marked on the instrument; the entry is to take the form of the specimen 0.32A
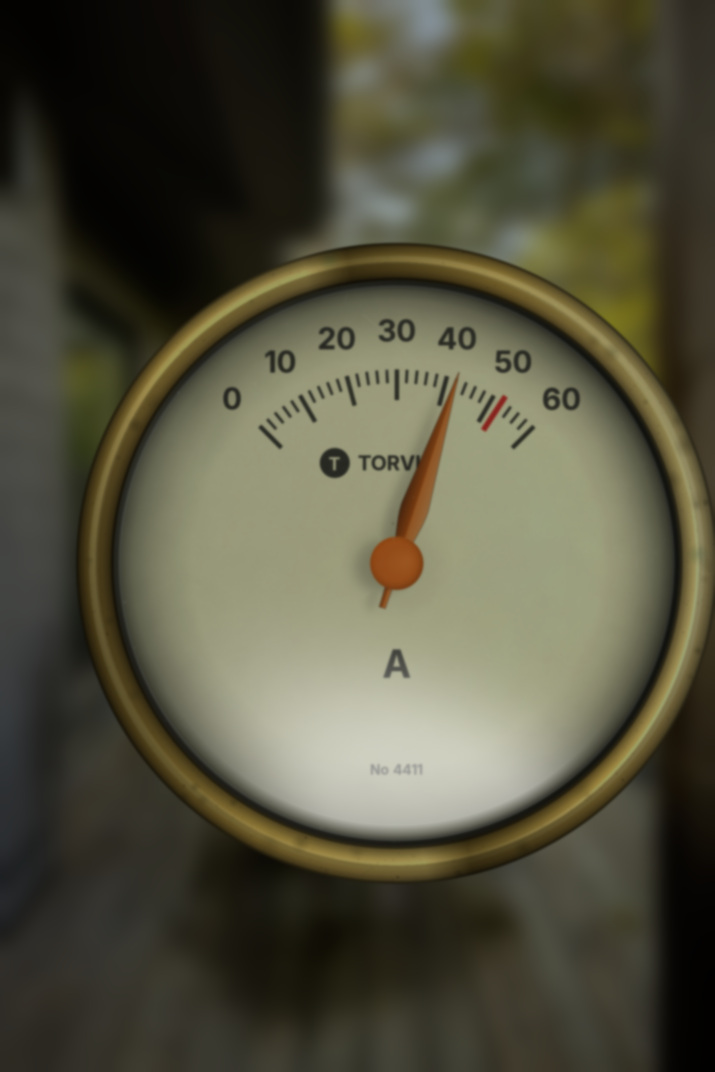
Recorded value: 42A
